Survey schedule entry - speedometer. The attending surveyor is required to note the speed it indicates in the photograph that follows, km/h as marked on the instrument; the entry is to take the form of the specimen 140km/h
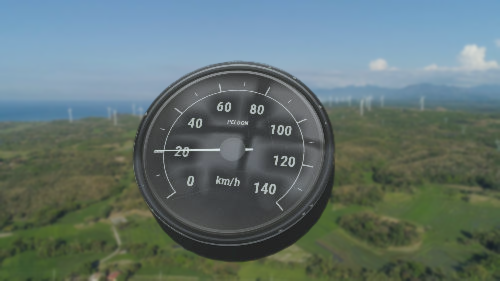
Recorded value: 20km/h
